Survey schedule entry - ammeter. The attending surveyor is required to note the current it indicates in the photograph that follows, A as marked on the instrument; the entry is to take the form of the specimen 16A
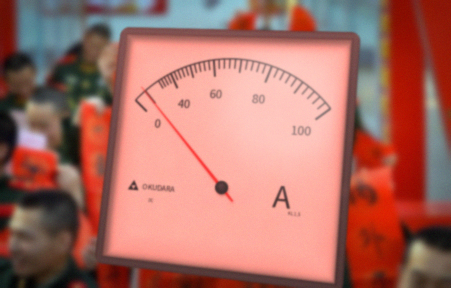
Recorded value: 20A
